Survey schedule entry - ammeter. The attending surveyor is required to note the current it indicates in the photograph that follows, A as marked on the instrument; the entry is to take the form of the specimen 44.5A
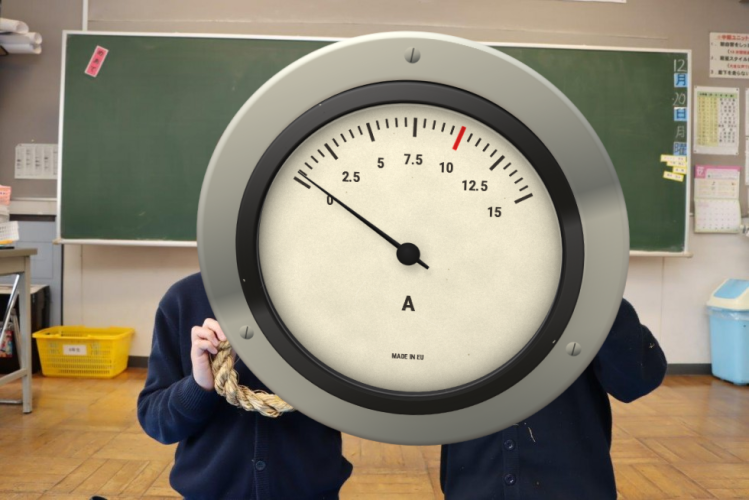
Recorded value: 0.5A
